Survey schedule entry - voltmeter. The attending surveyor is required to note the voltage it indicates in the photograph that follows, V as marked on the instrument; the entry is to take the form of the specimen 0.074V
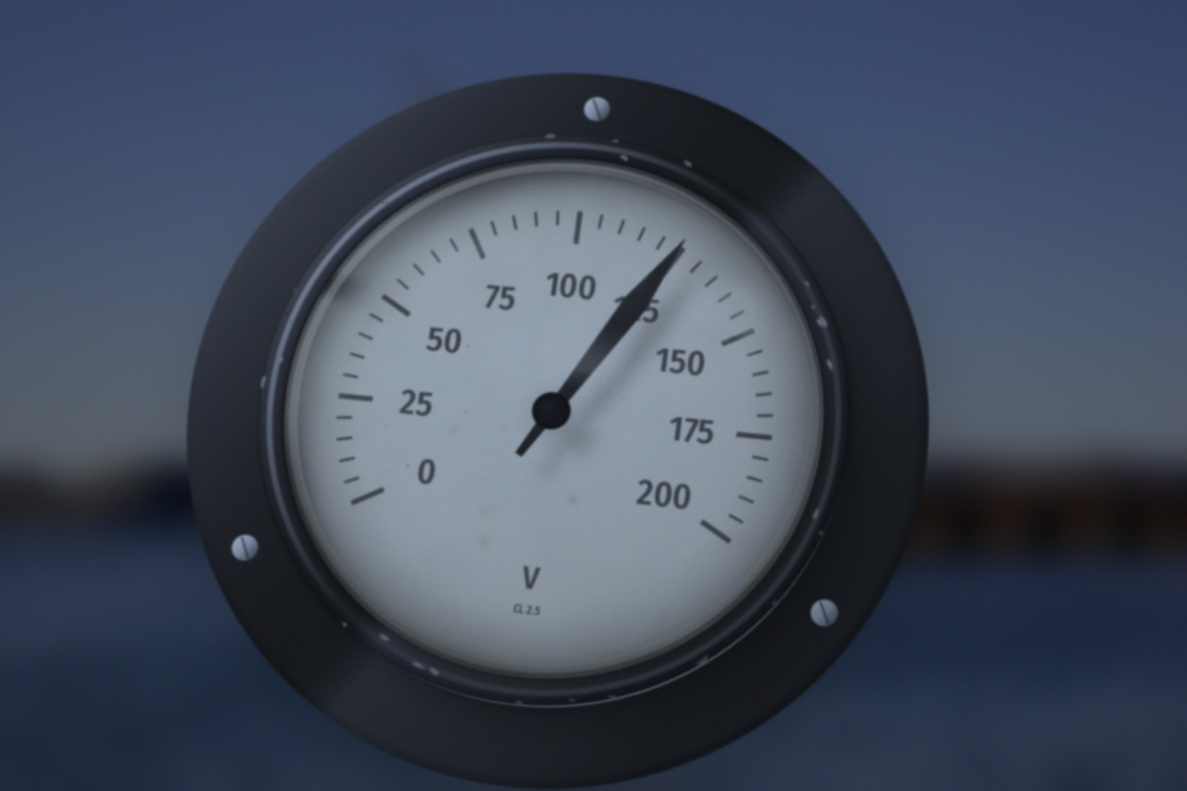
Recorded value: 125V
